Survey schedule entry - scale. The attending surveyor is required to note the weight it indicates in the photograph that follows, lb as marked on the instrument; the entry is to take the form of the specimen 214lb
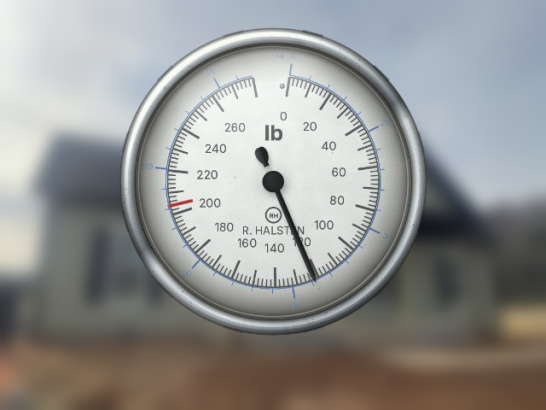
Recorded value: 122lb
